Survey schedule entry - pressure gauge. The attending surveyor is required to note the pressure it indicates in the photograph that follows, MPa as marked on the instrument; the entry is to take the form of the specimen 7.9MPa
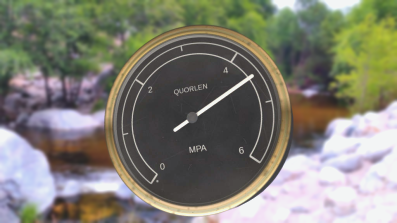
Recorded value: 4.5MPa
